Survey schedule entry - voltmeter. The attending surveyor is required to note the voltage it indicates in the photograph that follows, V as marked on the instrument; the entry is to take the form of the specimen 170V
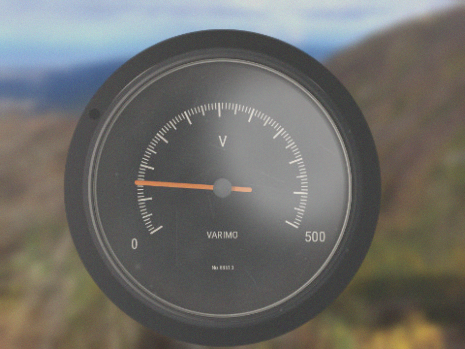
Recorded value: 75V
